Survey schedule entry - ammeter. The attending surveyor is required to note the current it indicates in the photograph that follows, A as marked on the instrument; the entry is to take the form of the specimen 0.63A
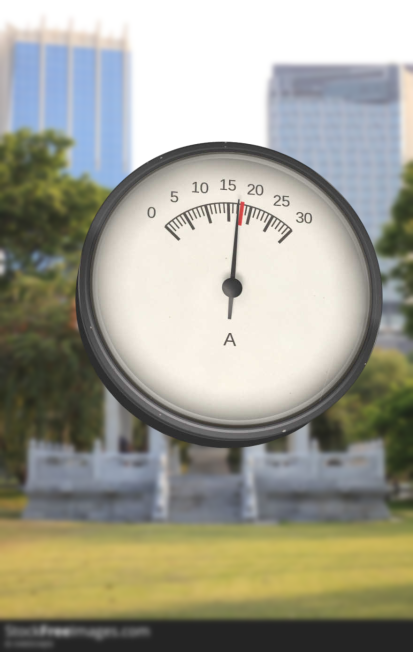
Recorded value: 17A
